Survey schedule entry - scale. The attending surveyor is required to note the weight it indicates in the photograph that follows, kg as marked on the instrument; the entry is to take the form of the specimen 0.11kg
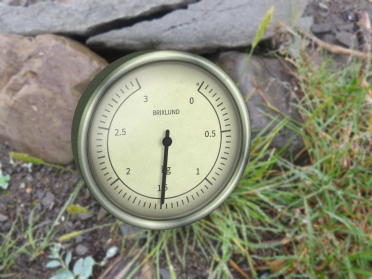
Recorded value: 1.5kg
